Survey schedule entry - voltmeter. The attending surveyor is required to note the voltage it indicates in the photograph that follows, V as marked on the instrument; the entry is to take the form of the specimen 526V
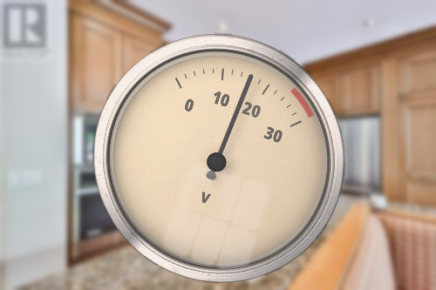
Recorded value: 16V
